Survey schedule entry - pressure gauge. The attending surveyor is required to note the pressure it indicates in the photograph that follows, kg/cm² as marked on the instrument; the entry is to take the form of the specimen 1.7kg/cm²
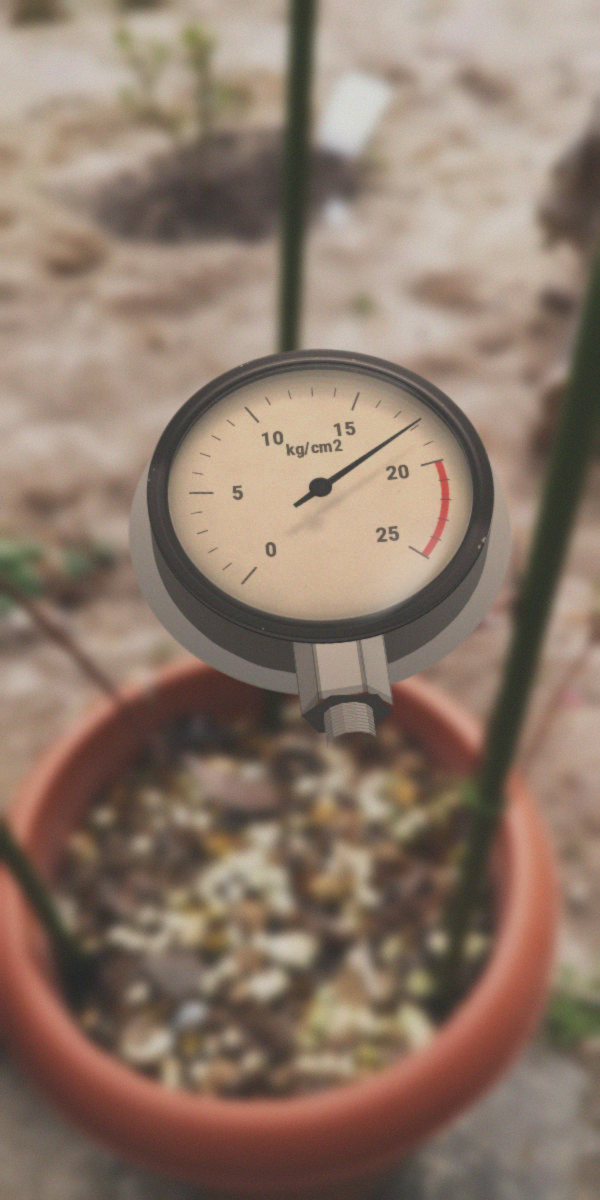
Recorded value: 18kg/cm²
